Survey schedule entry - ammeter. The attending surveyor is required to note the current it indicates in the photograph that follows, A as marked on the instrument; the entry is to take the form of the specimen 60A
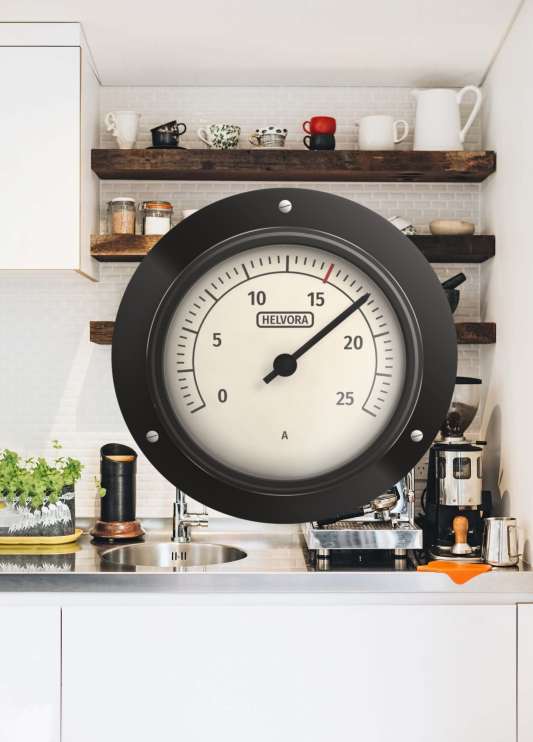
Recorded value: 17.5A
